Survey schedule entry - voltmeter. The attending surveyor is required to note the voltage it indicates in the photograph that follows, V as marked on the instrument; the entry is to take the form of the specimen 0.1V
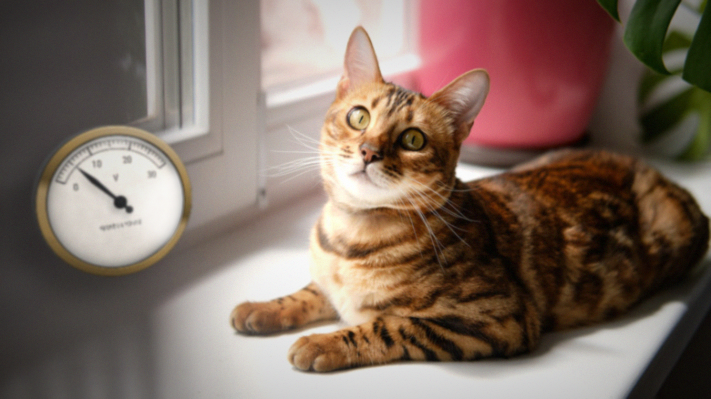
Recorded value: 5V
